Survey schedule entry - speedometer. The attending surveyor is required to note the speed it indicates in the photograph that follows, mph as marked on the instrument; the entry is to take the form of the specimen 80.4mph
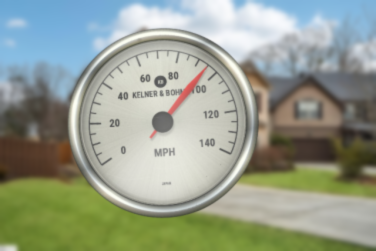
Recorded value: 95mph
